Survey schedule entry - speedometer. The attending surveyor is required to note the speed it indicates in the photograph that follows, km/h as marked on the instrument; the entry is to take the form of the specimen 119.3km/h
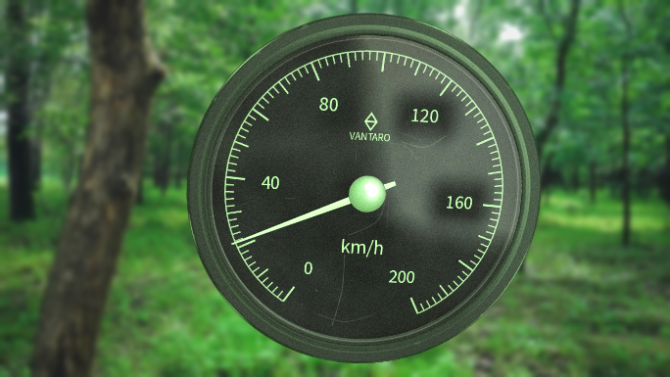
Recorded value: 22km/h
